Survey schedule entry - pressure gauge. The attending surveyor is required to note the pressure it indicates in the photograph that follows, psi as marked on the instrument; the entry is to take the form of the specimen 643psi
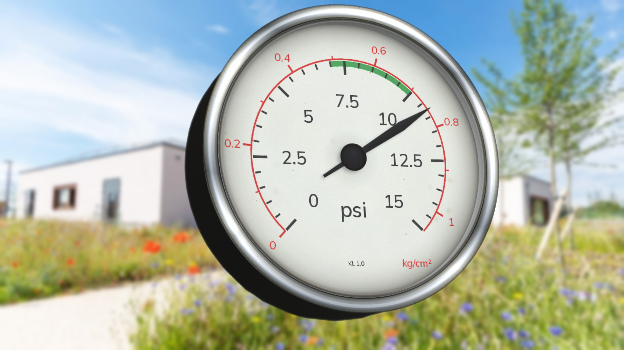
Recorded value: 10.75psi
